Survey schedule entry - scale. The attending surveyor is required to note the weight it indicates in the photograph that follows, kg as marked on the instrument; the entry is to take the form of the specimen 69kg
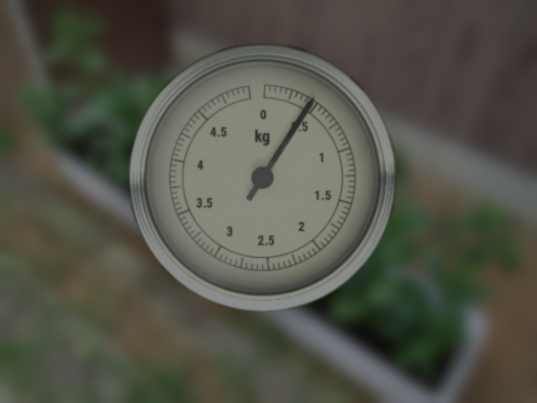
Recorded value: 0.45kg
